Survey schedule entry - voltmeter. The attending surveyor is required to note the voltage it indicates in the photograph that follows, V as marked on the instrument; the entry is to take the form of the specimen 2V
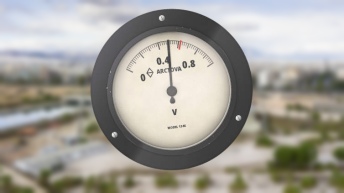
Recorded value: 0.5V
